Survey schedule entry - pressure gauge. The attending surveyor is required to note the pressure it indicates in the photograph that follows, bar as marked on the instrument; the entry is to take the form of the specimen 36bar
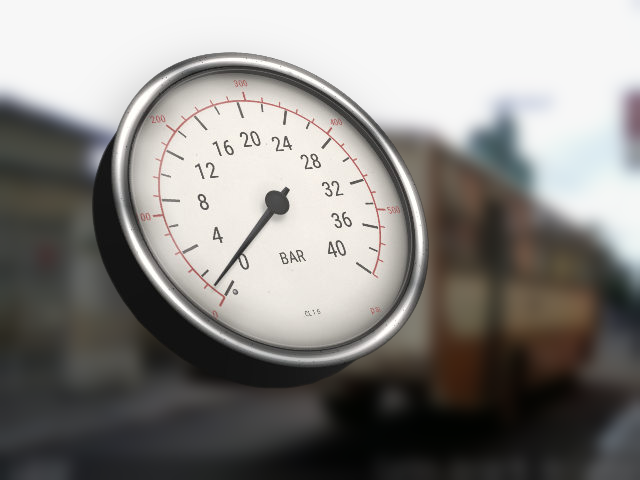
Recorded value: 1bar
